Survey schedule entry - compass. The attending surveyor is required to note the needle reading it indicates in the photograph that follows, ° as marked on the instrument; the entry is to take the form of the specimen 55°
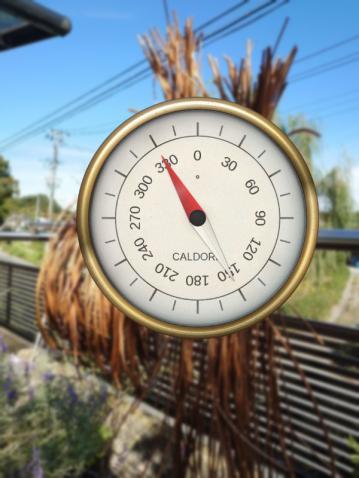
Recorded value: 330°
